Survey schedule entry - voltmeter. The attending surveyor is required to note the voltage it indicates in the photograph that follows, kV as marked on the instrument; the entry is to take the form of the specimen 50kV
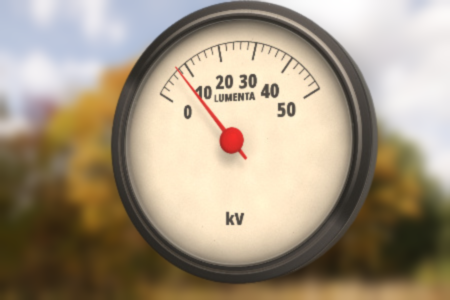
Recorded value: 8kV
